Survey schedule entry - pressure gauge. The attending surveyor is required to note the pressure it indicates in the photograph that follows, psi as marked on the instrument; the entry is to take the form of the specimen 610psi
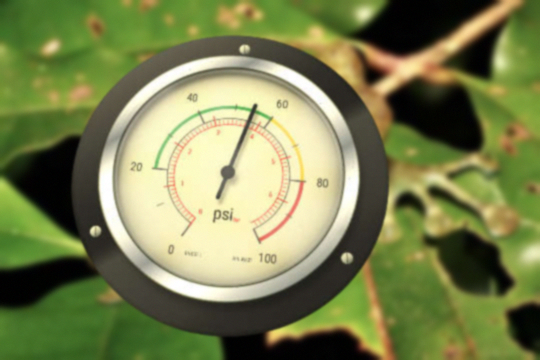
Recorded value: 55psi
